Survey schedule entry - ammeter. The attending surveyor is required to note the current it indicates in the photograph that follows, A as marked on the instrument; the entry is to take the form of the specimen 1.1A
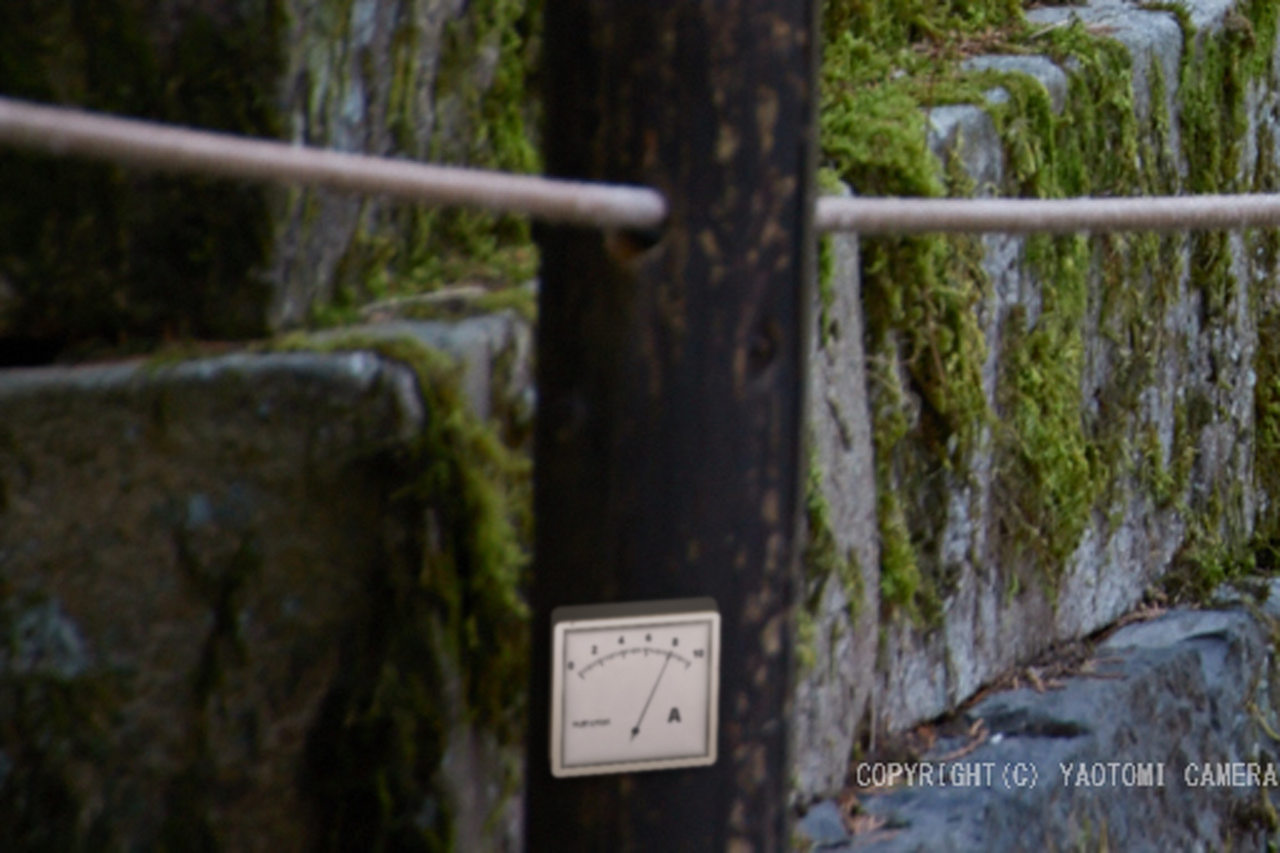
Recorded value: 8A
